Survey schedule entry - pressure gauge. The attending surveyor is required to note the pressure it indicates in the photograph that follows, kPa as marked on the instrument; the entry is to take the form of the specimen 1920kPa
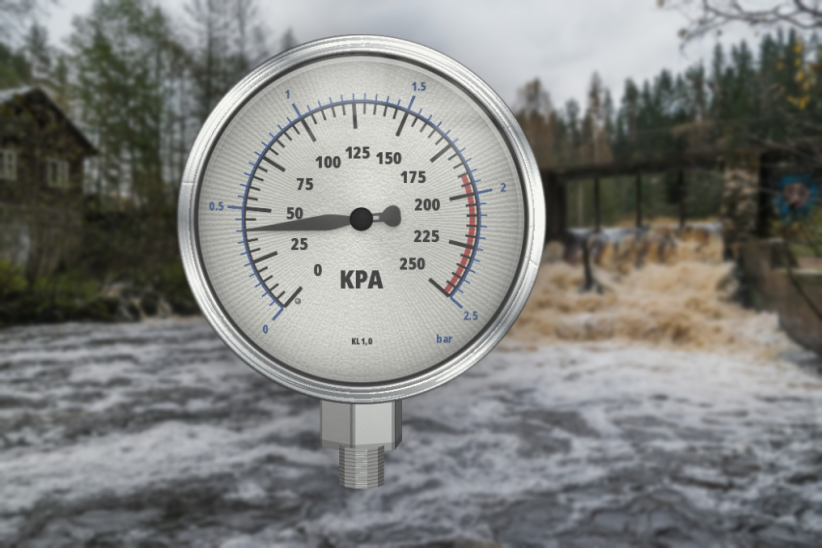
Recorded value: 40kPa
